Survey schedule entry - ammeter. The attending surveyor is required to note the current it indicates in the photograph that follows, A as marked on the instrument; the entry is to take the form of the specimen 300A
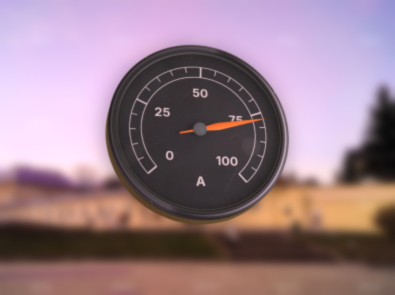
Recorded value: 77.5A
